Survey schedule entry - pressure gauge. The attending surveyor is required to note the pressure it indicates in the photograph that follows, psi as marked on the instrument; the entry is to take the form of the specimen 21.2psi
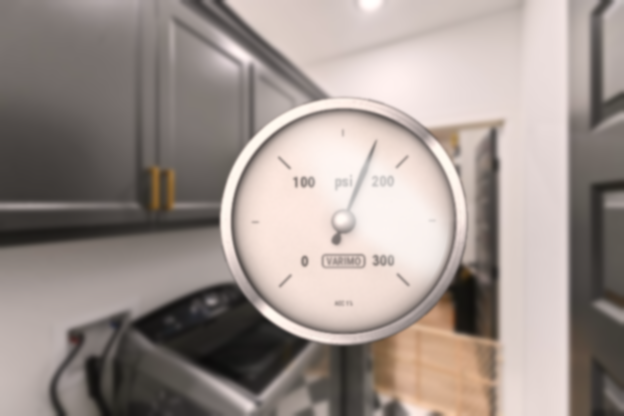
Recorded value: 175psi
